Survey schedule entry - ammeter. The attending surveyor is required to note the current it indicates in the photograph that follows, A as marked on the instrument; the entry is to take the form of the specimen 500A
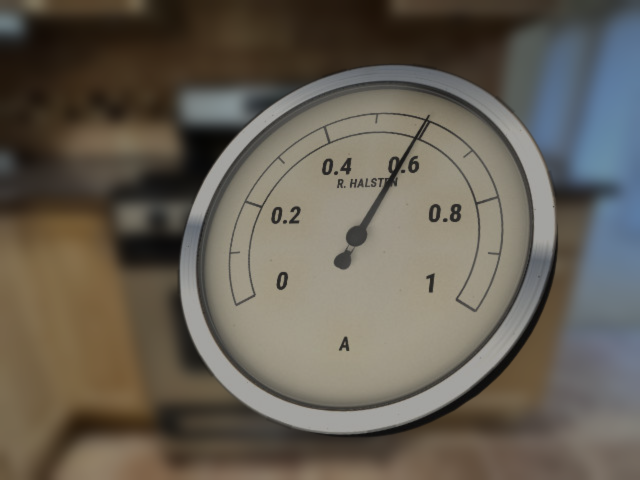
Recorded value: 0.6A
